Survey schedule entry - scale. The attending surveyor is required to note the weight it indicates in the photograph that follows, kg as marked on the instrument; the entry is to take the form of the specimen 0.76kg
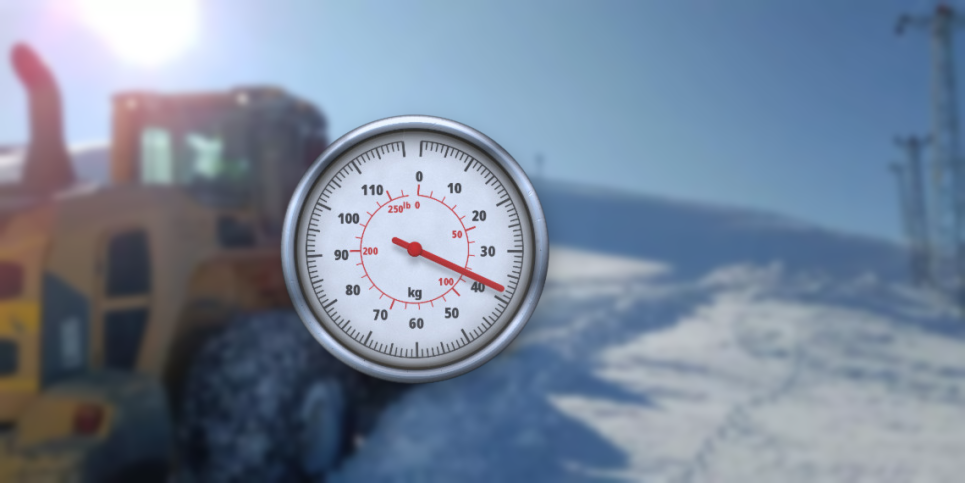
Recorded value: 38kg
